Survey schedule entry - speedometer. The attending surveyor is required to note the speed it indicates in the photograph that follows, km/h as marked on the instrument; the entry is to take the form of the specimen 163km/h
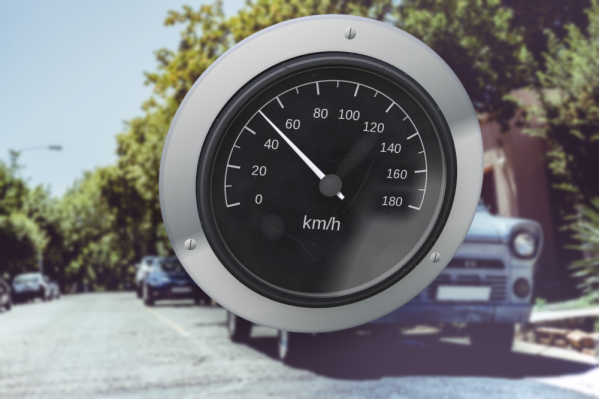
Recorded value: 50km/h
